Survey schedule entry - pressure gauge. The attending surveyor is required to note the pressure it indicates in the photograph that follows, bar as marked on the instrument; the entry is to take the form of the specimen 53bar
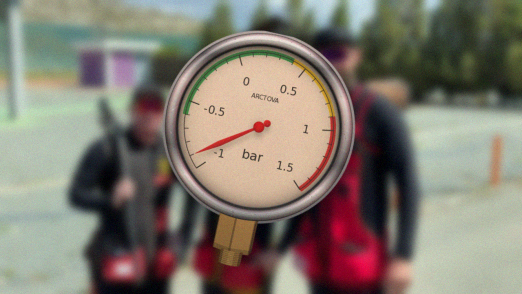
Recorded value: -0.9bar
